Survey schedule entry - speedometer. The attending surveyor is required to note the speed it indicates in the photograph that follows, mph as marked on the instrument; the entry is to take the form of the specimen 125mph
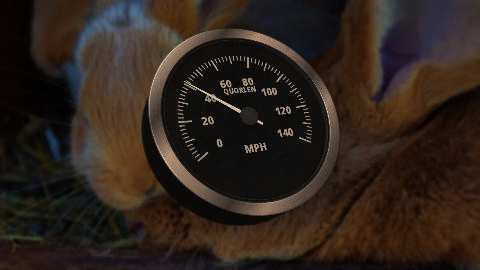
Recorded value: 40mph
